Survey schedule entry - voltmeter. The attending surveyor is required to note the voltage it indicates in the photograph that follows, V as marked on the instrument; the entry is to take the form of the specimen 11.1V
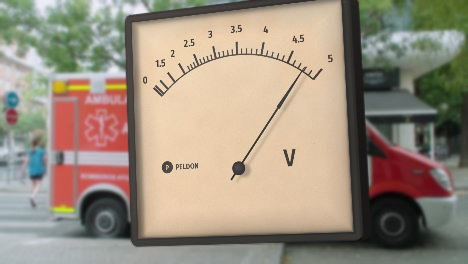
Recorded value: 4.8V
